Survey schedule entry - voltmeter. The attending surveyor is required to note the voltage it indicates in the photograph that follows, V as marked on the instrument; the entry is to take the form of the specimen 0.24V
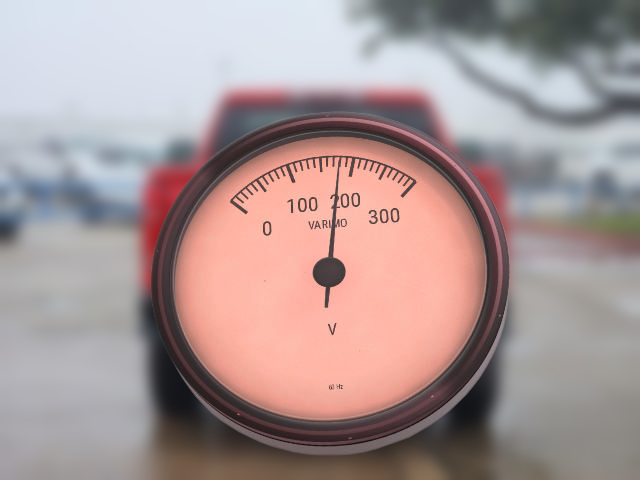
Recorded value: 180V
